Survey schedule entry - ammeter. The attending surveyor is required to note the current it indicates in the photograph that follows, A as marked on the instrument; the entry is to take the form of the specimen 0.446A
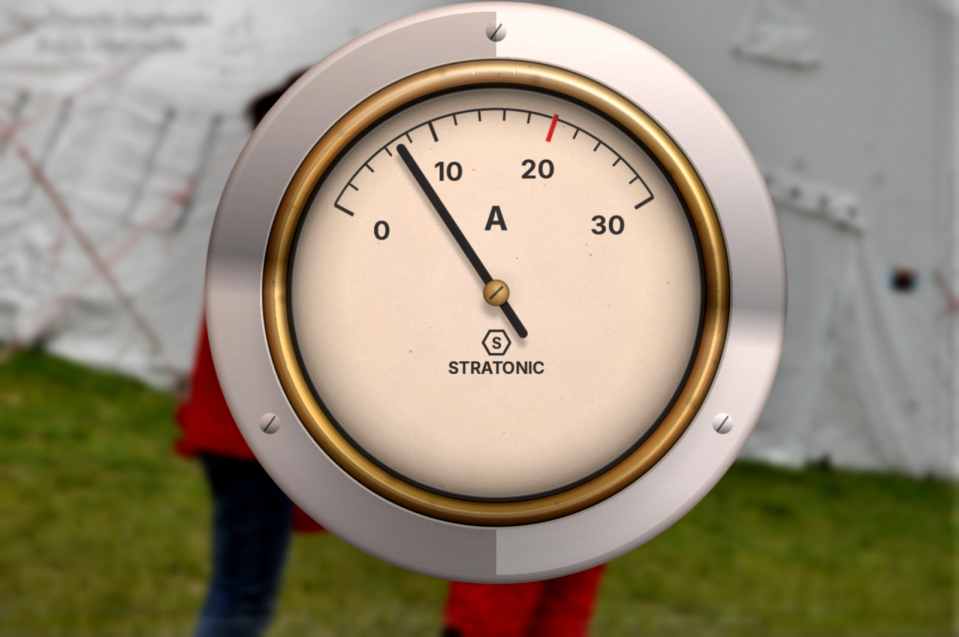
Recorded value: 7A
